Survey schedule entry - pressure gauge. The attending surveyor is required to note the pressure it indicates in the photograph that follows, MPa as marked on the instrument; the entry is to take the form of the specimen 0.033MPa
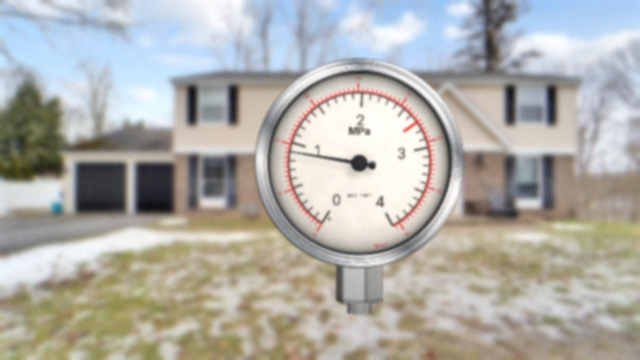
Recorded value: 0.9MPa
